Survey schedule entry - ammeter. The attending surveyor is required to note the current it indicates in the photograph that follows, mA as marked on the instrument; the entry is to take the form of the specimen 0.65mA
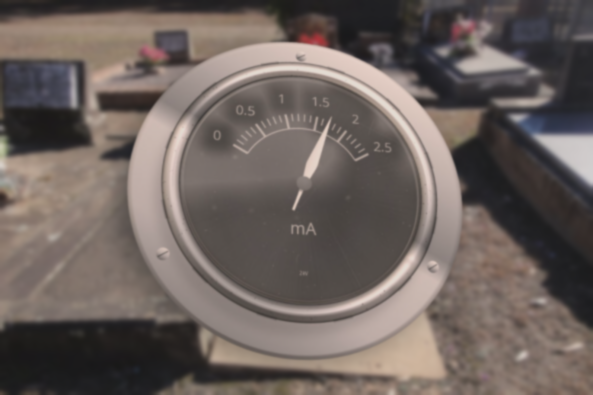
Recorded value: 1.7mA
